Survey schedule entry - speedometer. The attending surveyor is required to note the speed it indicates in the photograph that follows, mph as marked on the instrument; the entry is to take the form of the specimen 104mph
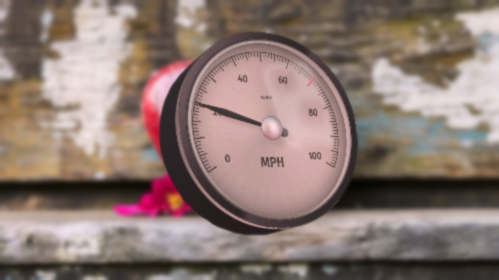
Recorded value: 20mph
